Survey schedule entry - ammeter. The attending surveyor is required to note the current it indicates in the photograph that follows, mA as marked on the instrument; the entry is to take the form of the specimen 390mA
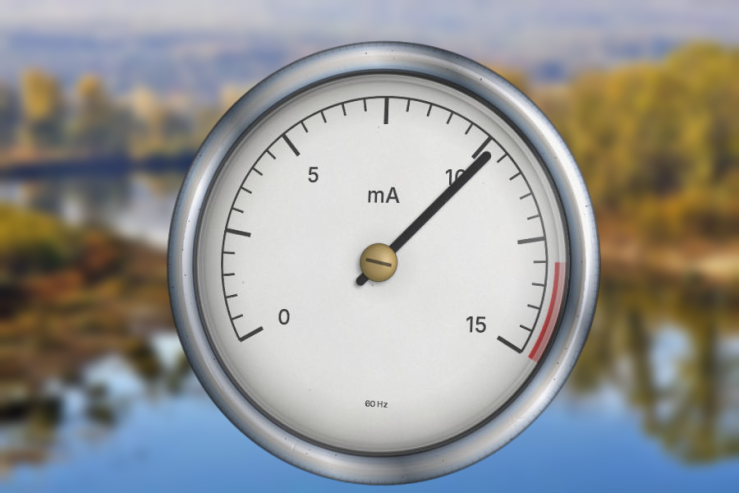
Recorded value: 10.25mA
